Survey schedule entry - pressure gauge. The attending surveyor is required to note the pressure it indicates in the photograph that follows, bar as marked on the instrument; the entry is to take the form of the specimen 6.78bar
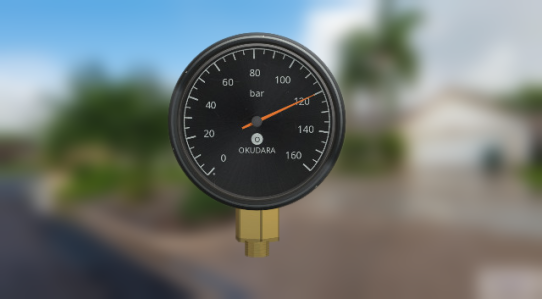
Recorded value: 120bar
